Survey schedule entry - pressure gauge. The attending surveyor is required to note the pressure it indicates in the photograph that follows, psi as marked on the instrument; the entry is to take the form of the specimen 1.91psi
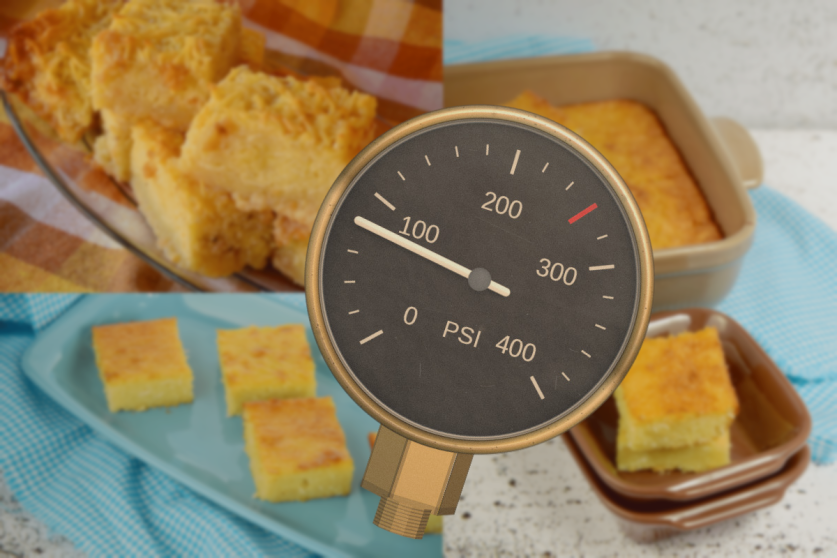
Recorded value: 80psi
